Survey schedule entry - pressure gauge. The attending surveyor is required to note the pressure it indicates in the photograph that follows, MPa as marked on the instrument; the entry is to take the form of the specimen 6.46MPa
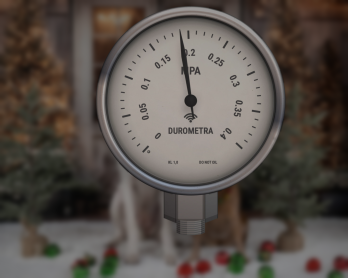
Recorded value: 0.19MPa
